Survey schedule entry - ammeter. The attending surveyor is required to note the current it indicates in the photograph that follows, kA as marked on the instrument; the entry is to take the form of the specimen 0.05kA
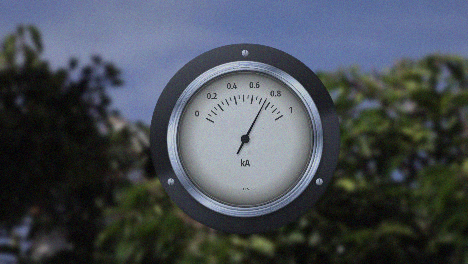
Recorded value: 0.75kA
